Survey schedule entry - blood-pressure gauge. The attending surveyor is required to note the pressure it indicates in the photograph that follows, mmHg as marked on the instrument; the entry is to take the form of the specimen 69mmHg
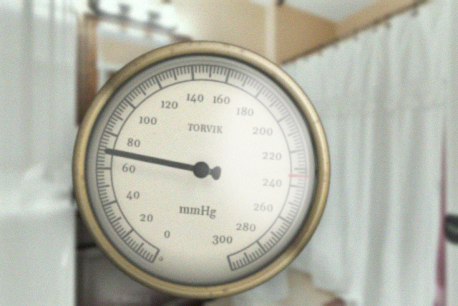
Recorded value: 70mmHg
